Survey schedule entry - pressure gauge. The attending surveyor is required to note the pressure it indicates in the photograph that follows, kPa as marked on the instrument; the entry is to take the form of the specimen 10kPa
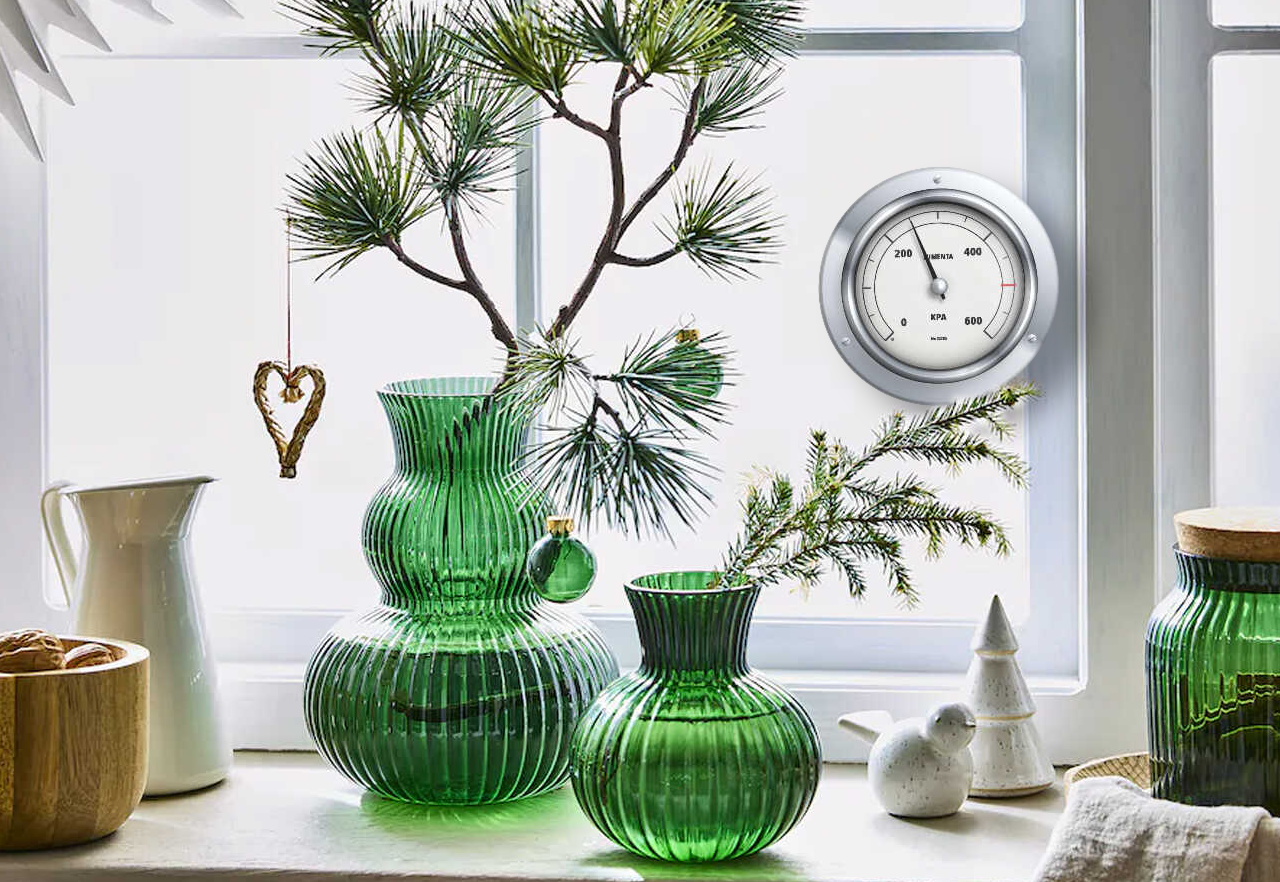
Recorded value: 250kPa
